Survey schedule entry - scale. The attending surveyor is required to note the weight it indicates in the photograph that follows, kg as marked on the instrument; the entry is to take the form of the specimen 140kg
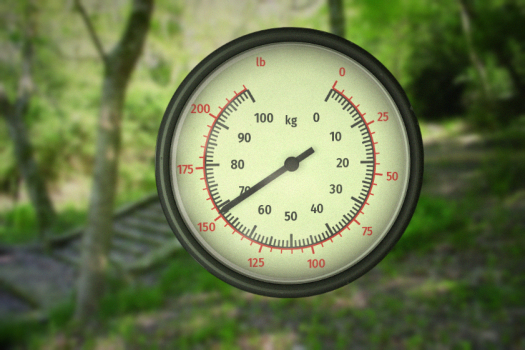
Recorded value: 69kg
